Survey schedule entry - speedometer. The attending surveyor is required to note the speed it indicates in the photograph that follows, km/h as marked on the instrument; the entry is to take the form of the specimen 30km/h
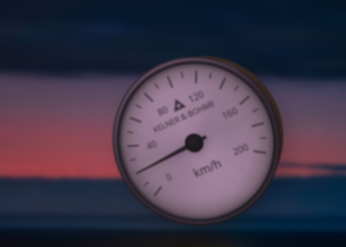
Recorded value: 20km/h
